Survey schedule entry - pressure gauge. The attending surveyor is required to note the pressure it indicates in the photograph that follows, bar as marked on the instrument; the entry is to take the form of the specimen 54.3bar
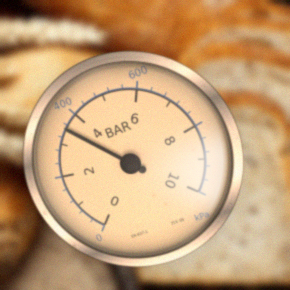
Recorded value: 3.5bar
